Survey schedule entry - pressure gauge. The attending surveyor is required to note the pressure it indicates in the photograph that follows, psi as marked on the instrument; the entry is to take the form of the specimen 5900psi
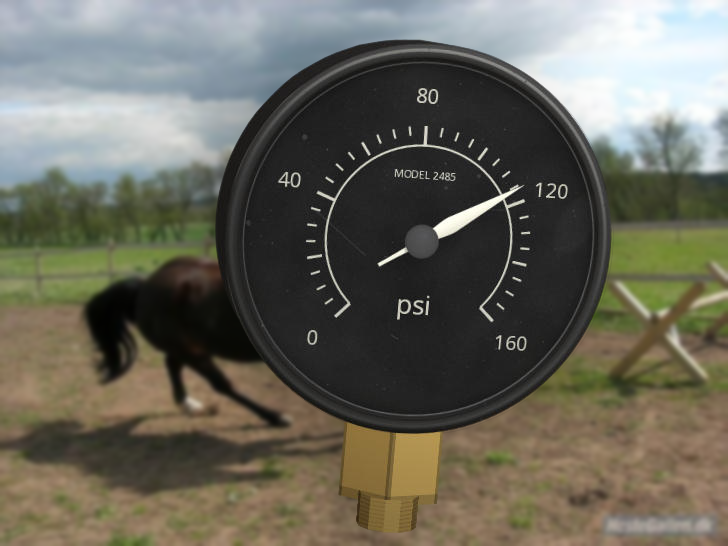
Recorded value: 115psi
